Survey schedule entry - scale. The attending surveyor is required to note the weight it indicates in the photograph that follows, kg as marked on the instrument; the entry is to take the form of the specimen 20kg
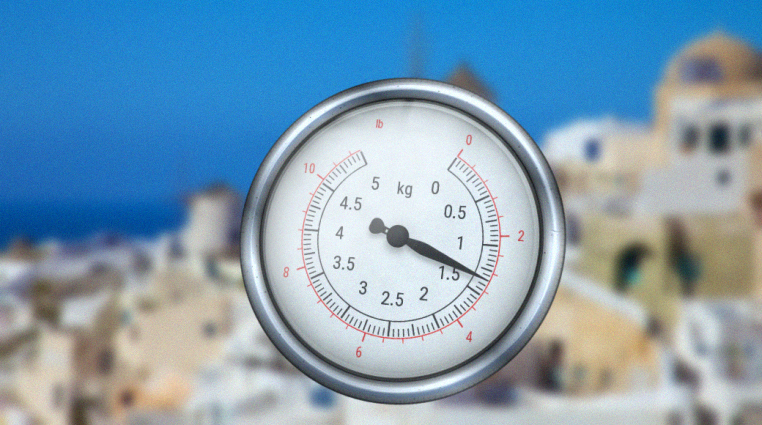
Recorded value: 1.35kg
